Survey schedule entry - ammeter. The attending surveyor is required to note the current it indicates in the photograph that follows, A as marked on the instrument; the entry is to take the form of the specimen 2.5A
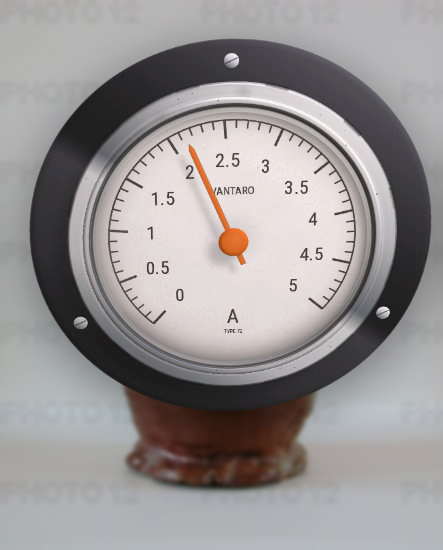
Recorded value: 2.15A
